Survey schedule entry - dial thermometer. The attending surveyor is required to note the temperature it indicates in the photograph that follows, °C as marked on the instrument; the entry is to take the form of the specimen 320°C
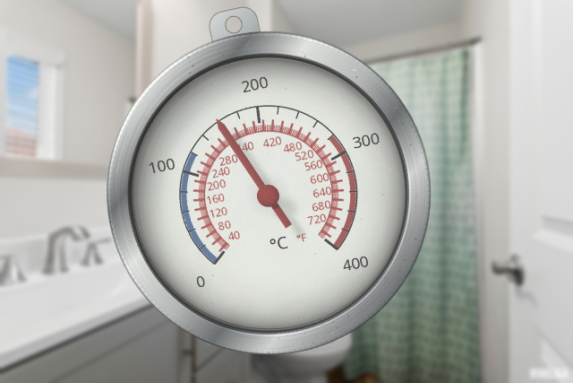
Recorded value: 160°C
